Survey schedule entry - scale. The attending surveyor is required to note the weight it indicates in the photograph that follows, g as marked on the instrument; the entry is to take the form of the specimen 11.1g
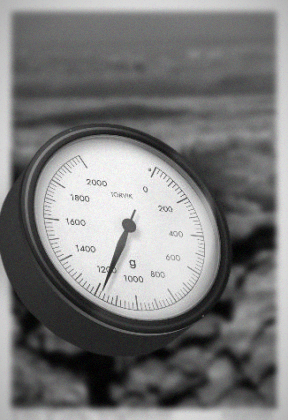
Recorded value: 1180g
